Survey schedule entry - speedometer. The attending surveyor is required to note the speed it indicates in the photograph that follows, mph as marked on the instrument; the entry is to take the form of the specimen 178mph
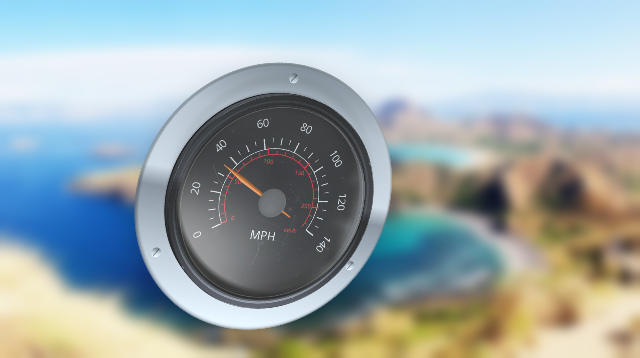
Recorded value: 35mph
